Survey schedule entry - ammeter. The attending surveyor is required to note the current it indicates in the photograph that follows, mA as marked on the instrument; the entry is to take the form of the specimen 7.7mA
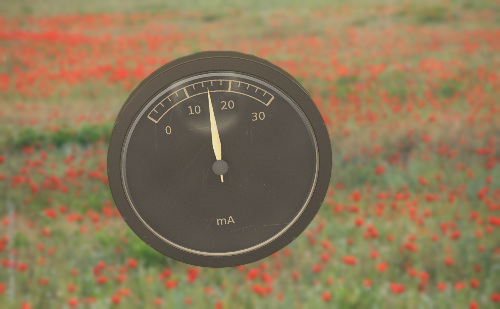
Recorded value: 15mA
